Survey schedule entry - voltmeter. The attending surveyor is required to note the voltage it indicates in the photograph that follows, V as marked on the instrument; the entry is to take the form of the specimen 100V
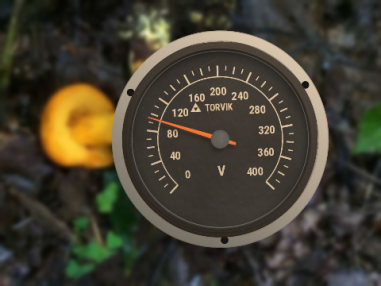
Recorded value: 95V
